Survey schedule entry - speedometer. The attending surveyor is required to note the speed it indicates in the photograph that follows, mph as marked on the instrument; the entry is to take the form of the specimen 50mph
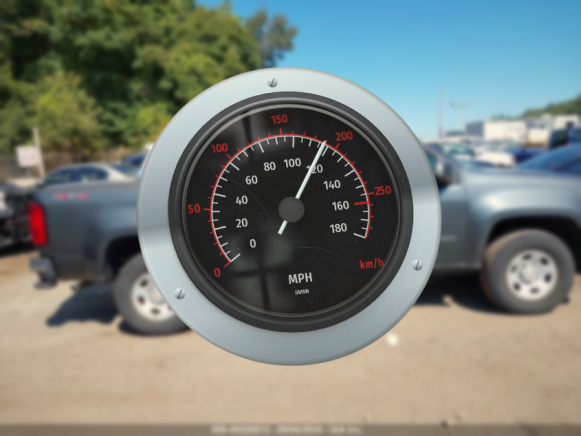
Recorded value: 117.5mph
